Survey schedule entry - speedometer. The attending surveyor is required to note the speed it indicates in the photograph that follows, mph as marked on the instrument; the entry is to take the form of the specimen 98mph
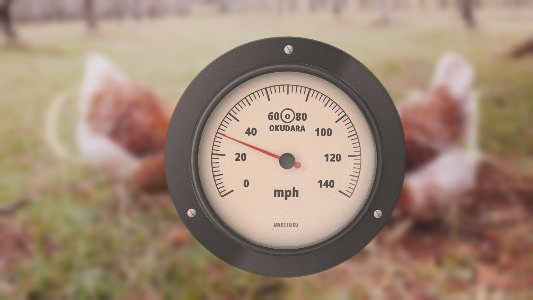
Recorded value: 30mph
